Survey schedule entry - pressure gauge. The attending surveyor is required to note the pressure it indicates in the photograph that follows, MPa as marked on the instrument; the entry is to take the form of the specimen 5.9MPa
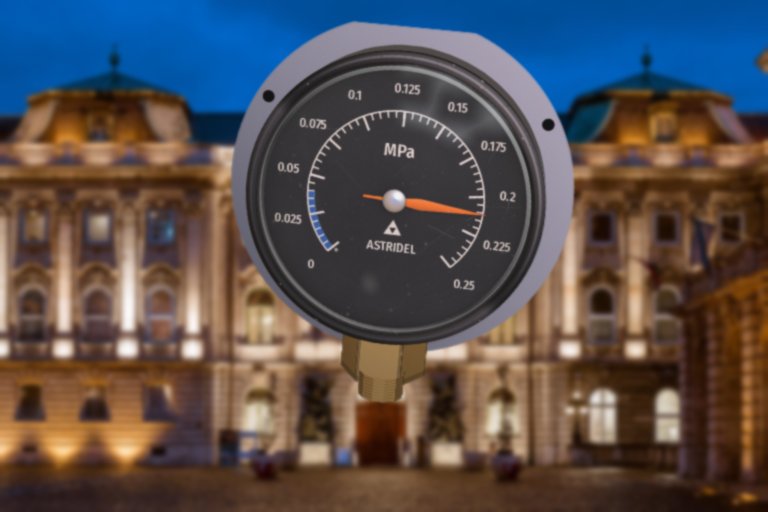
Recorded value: 0.21MPa
